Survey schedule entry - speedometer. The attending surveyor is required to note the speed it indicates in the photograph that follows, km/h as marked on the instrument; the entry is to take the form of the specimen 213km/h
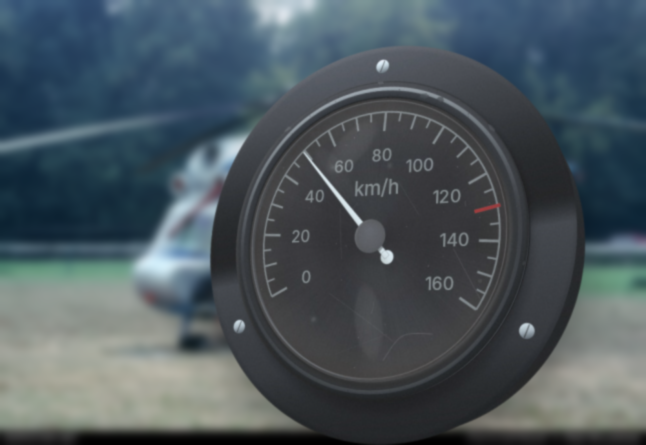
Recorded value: 50km/h
